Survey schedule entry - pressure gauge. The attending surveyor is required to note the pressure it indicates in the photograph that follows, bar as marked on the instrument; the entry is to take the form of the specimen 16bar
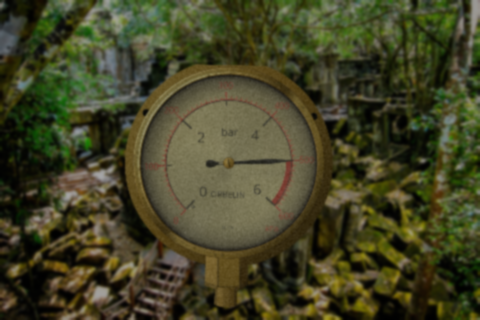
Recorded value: 5bar
